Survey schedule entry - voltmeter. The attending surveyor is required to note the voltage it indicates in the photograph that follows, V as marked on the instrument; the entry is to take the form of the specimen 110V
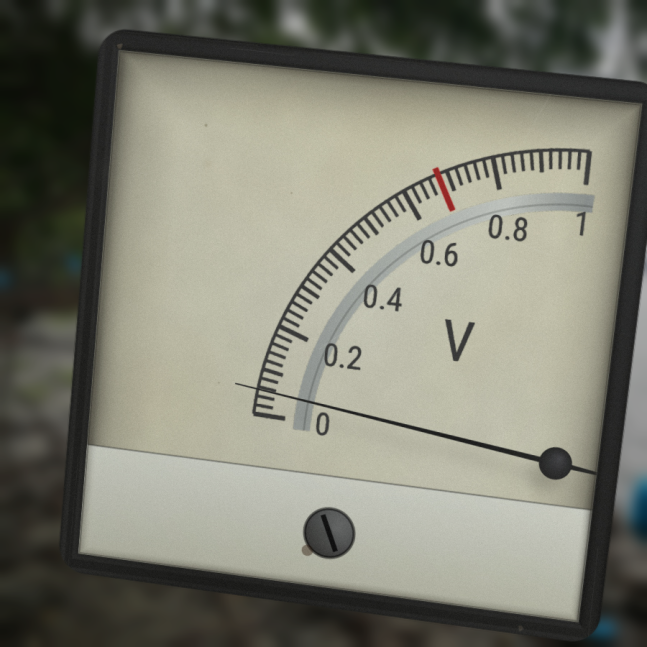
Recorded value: 0.06V
